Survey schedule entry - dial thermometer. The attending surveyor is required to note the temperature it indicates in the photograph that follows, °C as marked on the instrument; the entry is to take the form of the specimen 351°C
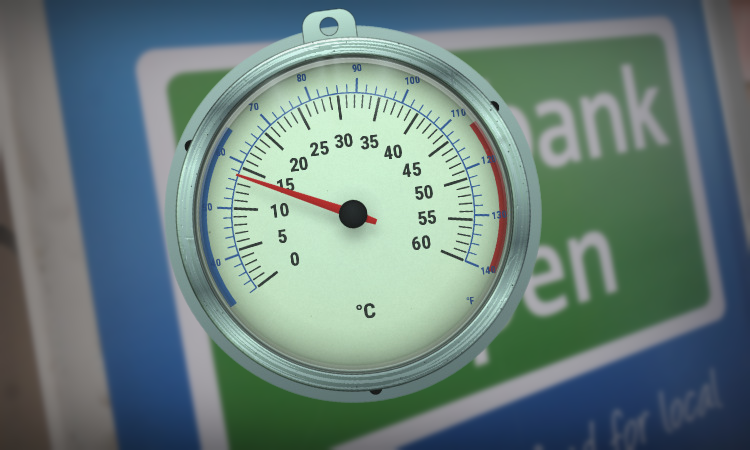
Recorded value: 14°C
